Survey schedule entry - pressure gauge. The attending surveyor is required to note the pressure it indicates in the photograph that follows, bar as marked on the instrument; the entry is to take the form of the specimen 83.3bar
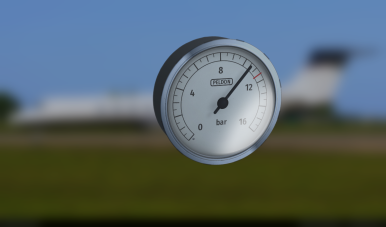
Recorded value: 10.5bar
